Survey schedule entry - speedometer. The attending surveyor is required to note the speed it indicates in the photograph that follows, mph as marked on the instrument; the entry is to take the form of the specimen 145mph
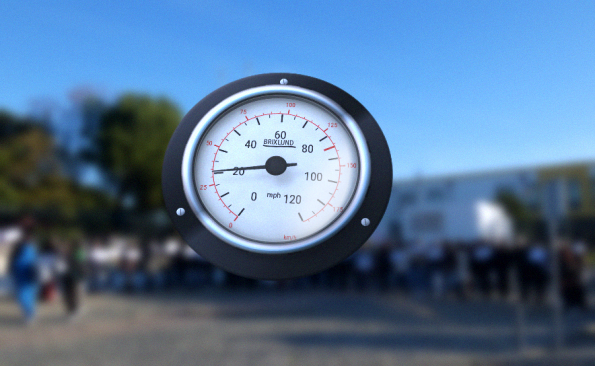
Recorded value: 20mph
